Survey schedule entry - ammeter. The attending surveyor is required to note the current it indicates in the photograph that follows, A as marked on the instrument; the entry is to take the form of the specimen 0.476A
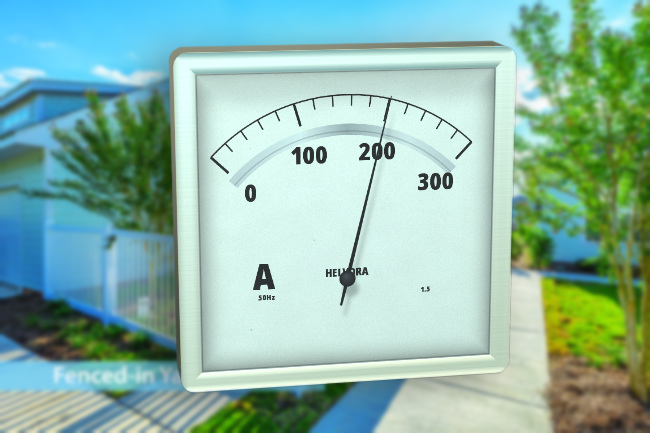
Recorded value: 200A
